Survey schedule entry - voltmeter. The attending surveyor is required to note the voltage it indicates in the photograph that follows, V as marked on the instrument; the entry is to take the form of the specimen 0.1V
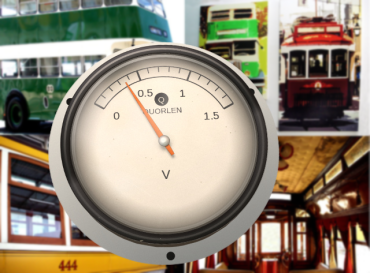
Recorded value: 0.35V
